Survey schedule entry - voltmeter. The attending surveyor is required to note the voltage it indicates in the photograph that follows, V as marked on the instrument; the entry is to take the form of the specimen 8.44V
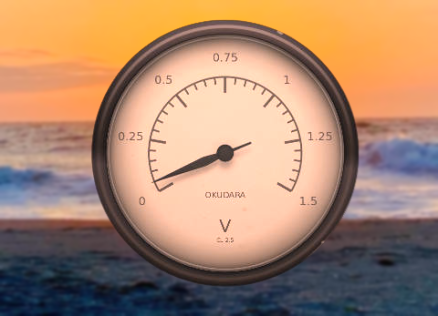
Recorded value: 0.05V
